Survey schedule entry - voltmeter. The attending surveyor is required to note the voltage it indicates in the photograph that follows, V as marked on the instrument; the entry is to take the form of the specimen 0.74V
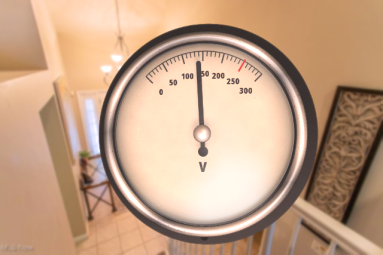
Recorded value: 140V
